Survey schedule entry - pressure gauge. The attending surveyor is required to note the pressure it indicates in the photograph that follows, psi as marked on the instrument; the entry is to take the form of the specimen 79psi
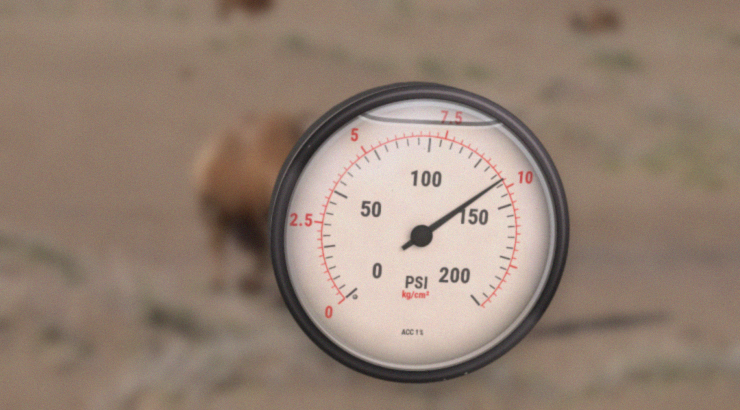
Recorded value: 137.5psi
